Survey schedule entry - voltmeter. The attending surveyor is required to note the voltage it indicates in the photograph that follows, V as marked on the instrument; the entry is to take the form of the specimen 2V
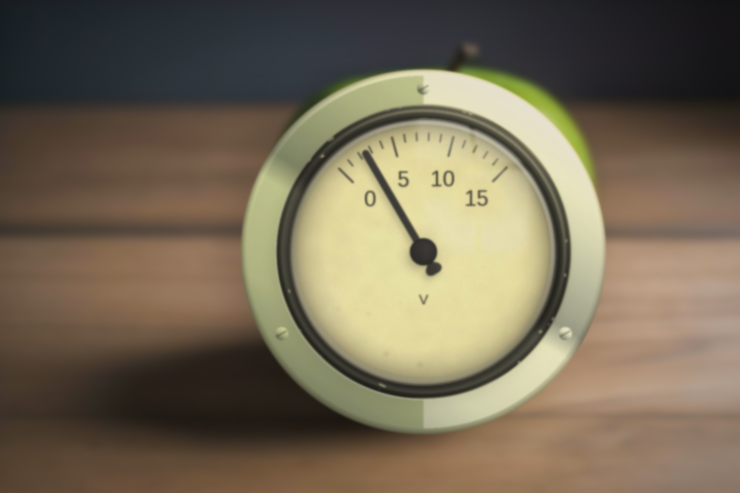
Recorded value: 2.5V
